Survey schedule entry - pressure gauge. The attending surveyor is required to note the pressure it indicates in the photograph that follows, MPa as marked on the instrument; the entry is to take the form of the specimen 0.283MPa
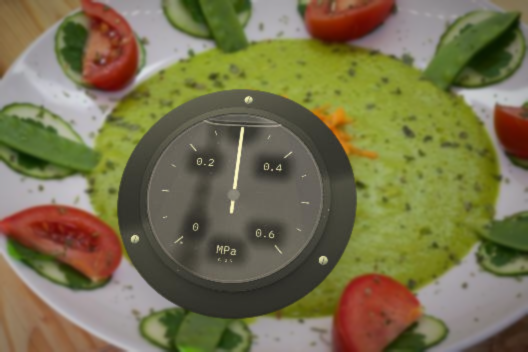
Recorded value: 0.3MPa
